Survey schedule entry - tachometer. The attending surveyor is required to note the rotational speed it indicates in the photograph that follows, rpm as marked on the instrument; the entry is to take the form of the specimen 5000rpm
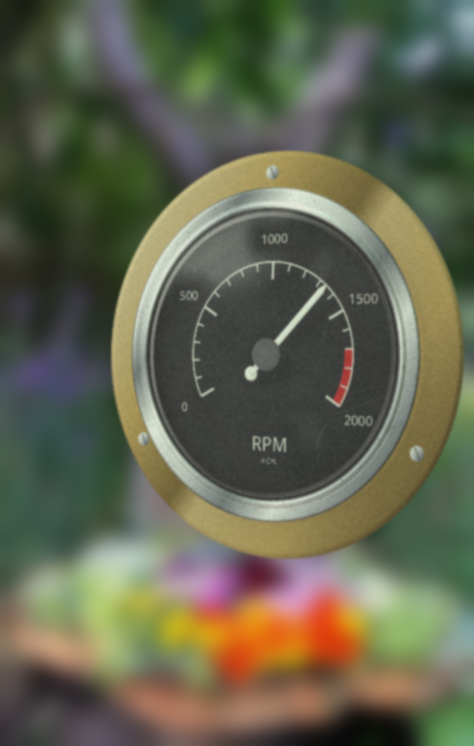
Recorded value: 1350rpm
